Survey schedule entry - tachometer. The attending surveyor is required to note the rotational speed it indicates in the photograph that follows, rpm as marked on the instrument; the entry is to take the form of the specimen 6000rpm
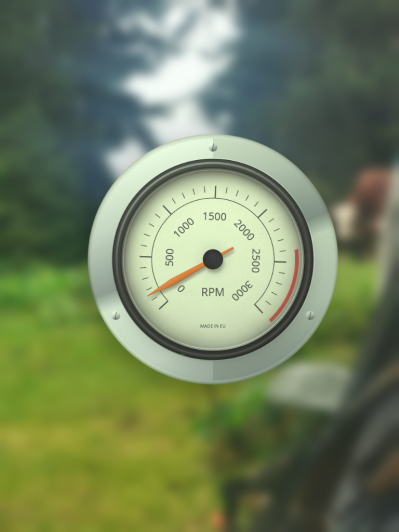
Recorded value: 150rpm
